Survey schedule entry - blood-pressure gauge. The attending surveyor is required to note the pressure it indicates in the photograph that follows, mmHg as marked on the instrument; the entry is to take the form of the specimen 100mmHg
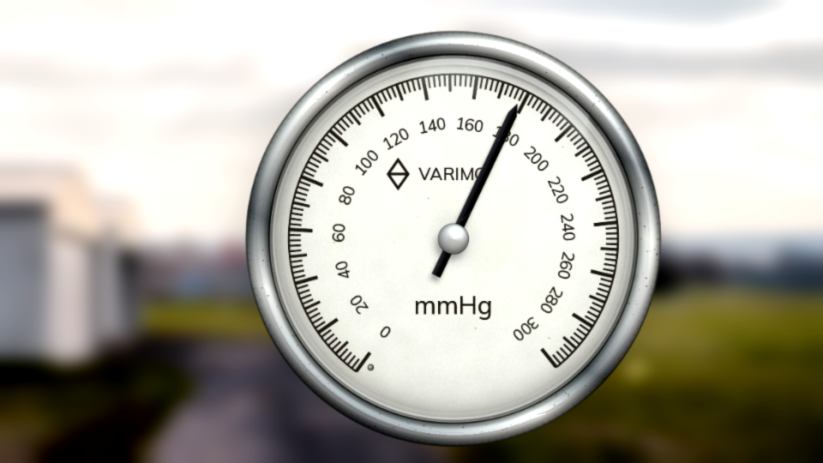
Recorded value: 178mmHg
